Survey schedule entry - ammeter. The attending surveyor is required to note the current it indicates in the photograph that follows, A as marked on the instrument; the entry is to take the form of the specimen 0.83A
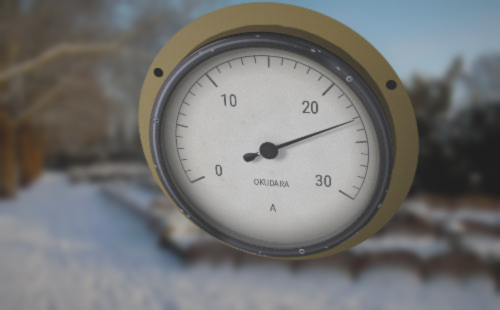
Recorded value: 23A
